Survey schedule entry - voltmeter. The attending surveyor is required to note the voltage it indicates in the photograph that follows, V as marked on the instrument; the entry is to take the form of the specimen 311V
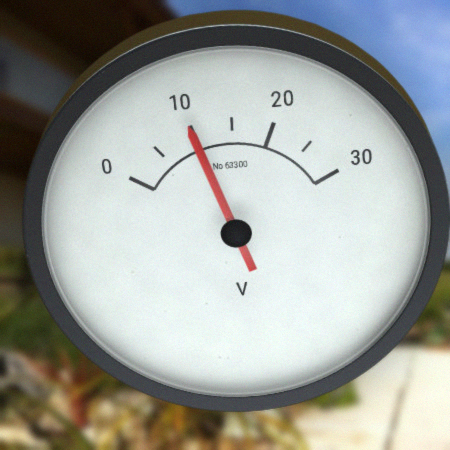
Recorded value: 10V
